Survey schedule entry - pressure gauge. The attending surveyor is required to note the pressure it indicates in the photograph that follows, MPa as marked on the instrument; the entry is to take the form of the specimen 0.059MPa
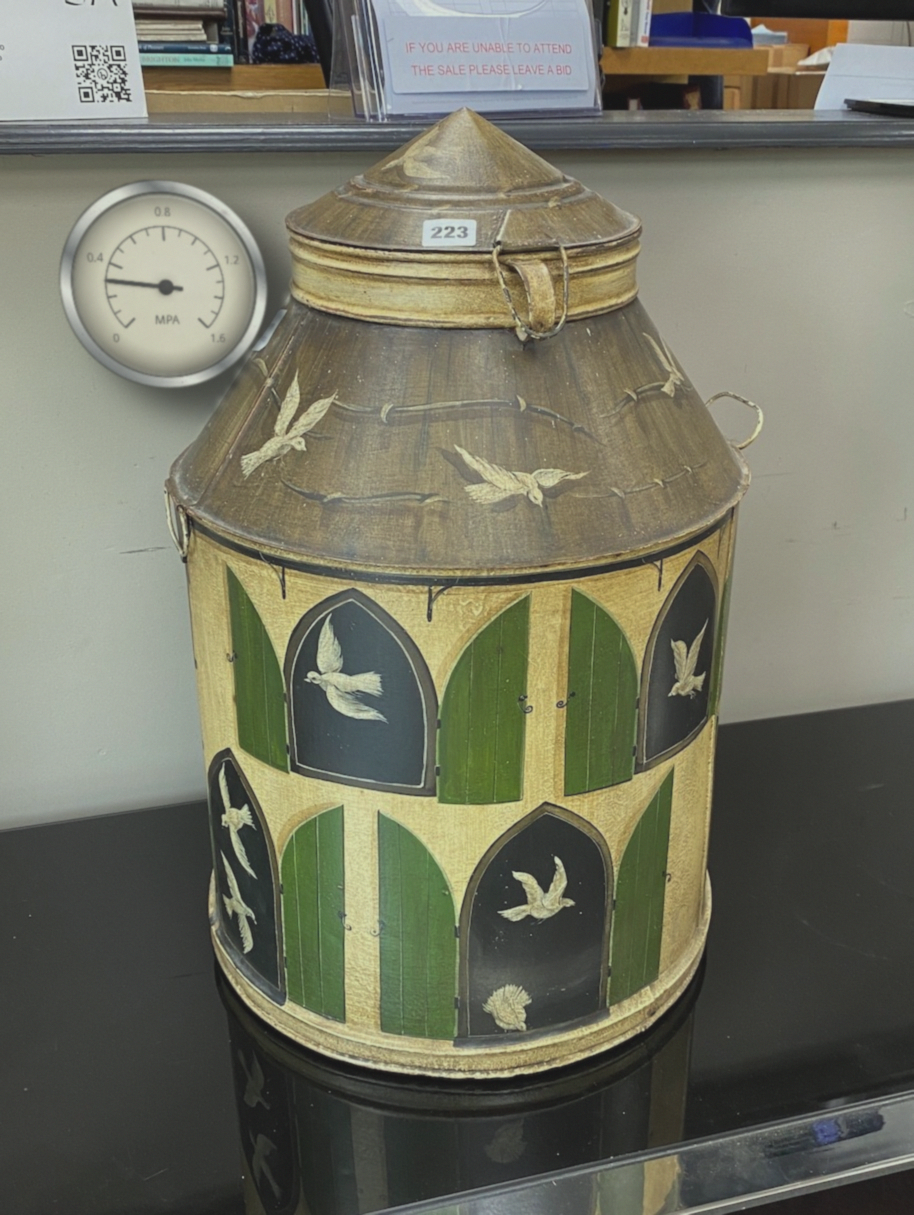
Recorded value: 0.3MPa
